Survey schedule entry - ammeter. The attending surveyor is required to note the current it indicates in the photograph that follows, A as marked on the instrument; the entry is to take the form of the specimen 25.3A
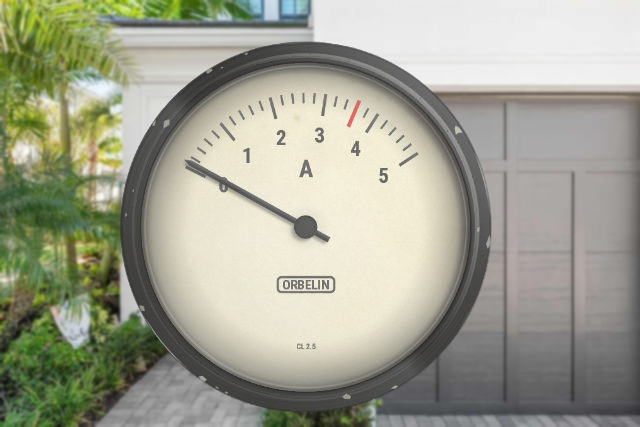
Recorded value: 0.1A
